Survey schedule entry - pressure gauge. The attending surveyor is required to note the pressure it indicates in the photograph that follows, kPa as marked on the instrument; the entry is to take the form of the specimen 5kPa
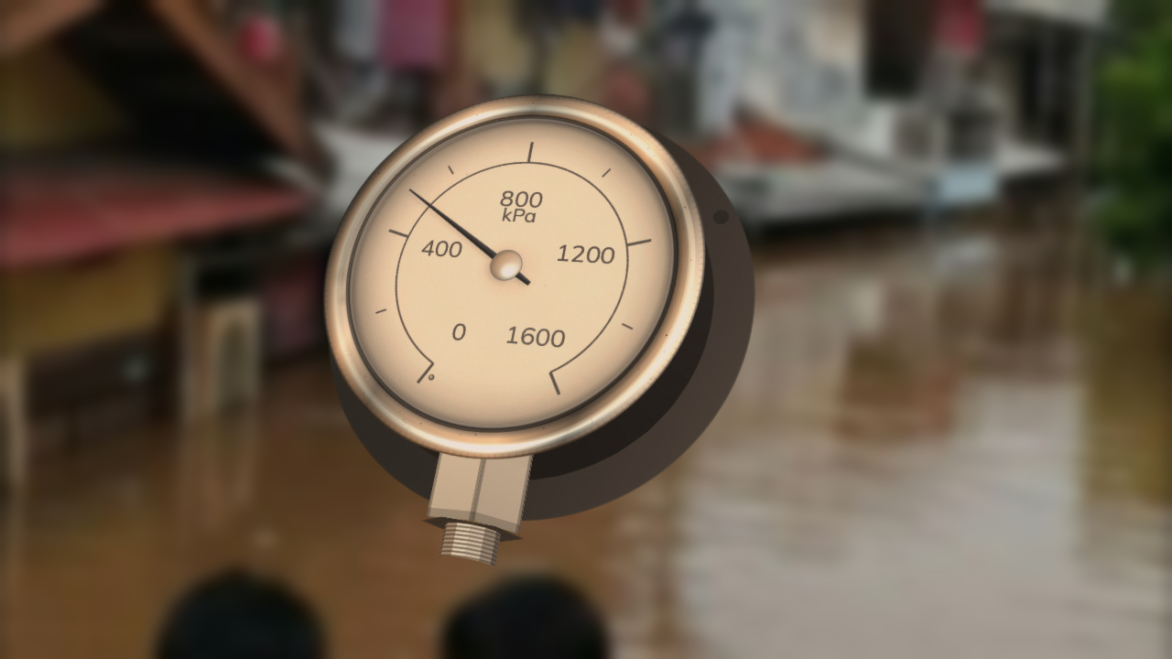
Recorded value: 500kPa
